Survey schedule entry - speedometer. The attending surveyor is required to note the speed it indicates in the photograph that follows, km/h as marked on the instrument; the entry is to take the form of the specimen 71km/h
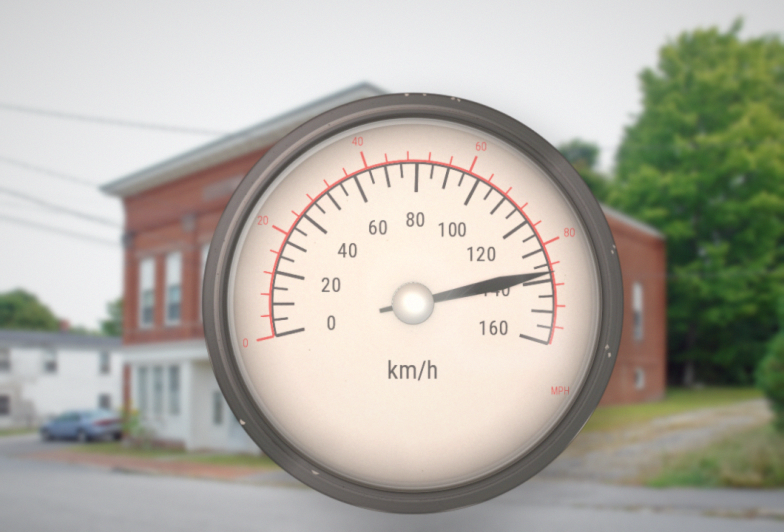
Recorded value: 137.5km/h
